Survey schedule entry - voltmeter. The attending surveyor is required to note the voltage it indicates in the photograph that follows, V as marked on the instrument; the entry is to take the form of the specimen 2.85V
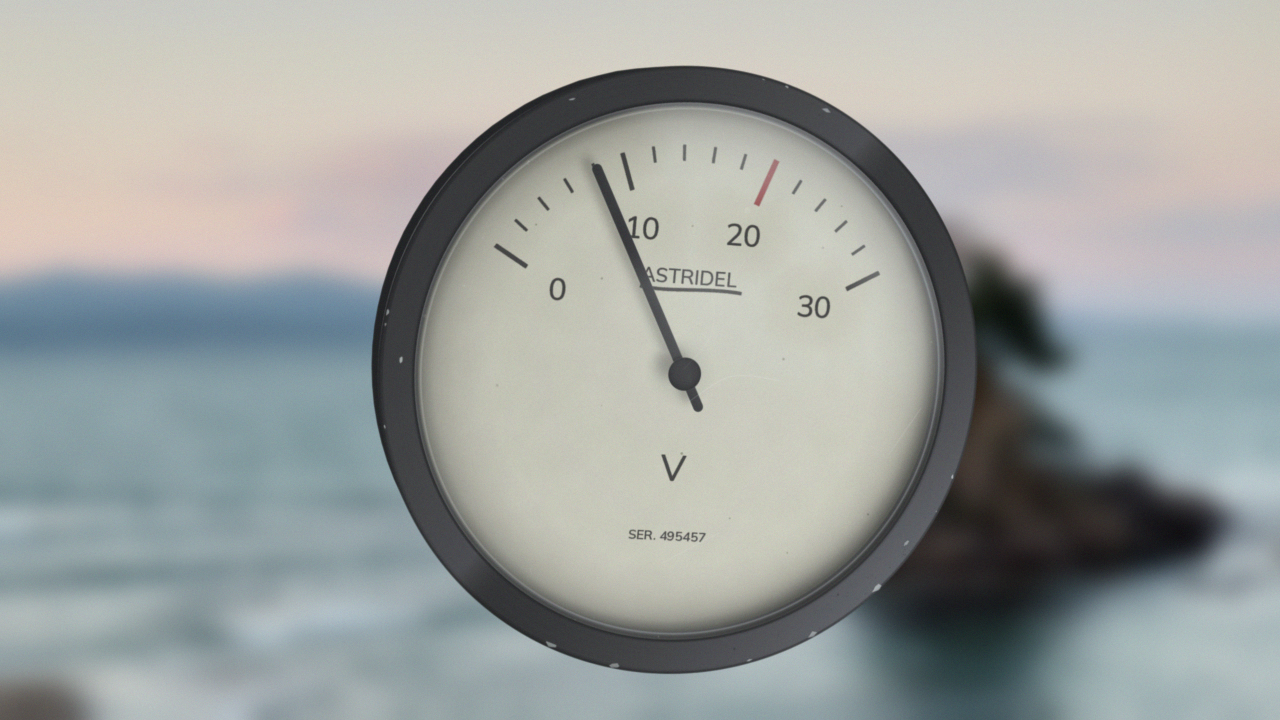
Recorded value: 8V
